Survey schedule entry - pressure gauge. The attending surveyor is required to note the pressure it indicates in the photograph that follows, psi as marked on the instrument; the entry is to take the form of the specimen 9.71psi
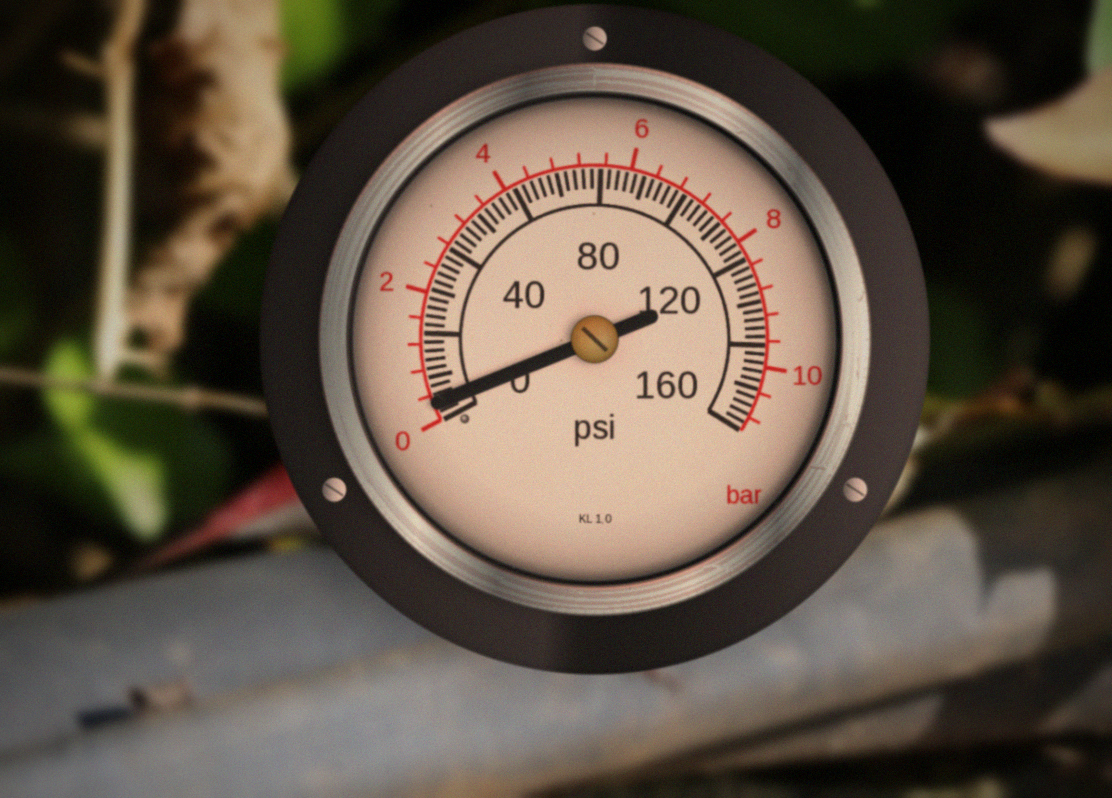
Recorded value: 4psi
